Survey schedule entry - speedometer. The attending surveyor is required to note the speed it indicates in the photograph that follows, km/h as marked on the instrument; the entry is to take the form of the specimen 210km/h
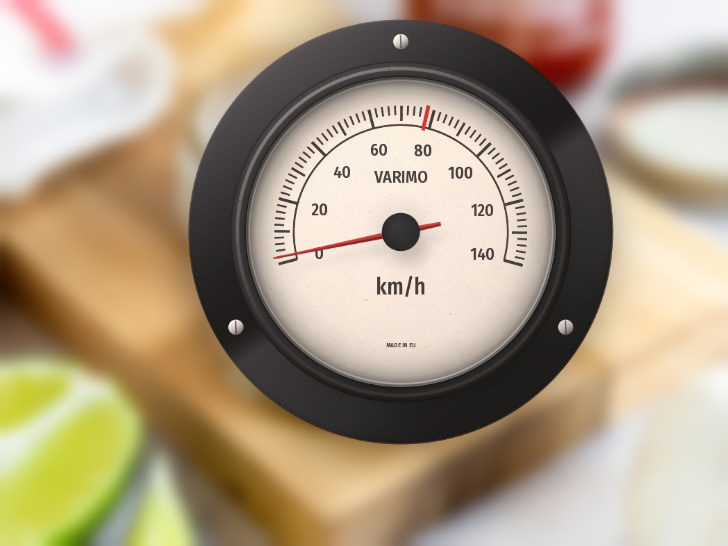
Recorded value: 2km/h
